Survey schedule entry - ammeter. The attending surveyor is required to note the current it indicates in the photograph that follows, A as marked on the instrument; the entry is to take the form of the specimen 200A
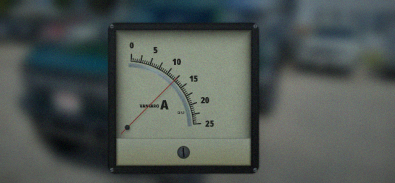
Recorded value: 12.5A
